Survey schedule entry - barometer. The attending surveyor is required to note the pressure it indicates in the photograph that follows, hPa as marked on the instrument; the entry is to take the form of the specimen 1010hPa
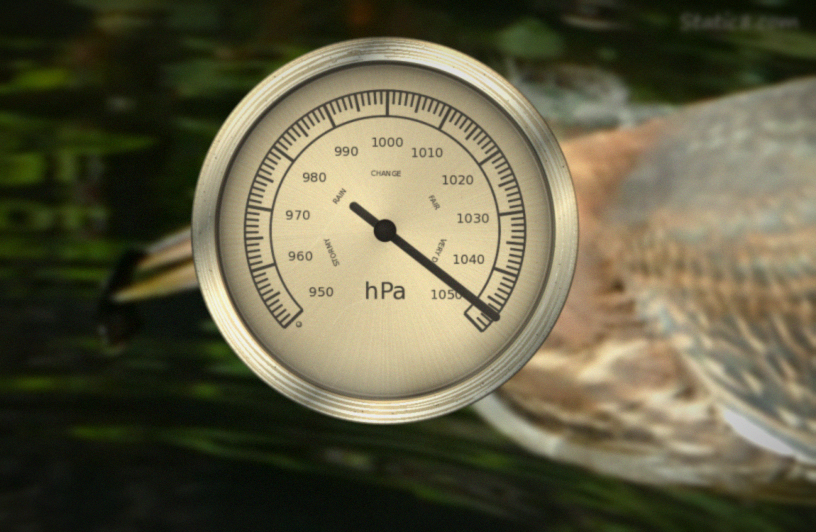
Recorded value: 1047hPa
